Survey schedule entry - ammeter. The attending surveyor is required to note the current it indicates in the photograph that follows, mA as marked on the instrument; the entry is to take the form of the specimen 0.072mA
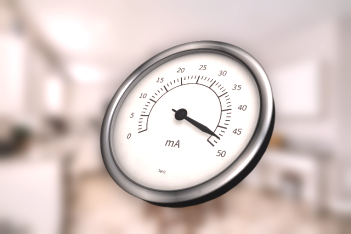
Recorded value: 48mA
